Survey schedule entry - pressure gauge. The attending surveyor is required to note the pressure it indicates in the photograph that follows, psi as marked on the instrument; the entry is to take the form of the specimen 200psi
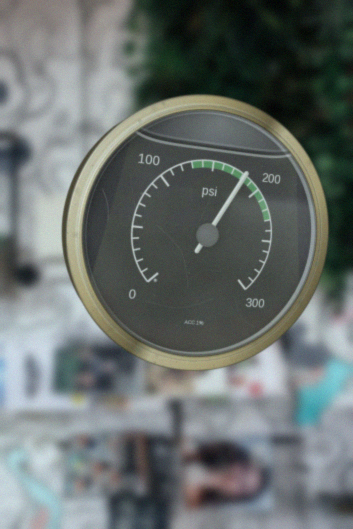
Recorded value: 180psi
